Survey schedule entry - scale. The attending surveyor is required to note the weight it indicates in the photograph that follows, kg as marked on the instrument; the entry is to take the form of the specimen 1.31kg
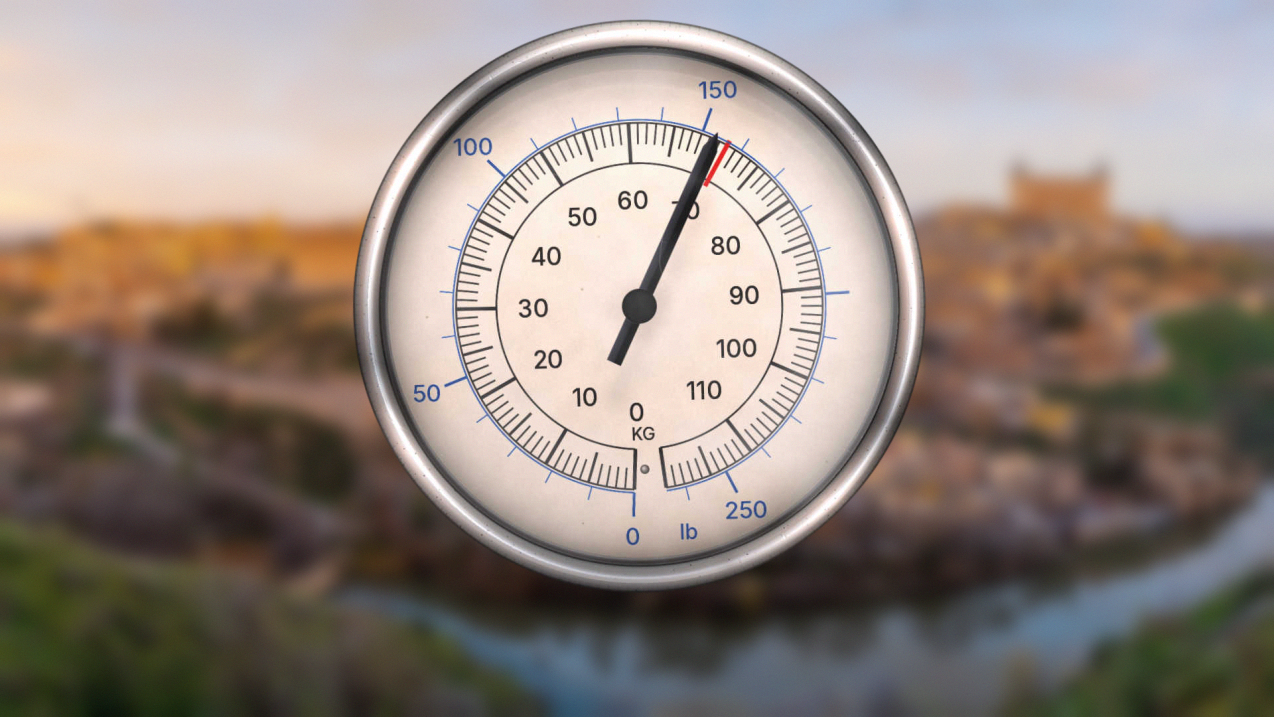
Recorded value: 69.5kg
